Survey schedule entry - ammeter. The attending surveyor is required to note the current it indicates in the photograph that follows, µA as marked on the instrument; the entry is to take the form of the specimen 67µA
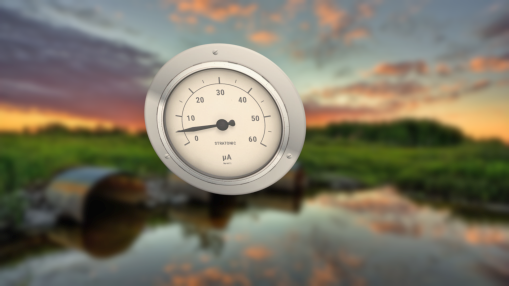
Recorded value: 5µA
